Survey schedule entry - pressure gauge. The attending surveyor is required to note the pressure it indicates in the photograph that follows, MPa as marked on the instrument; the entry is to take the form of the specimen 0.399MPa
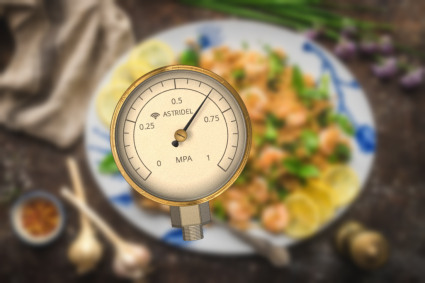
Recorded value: 0.65MPa
